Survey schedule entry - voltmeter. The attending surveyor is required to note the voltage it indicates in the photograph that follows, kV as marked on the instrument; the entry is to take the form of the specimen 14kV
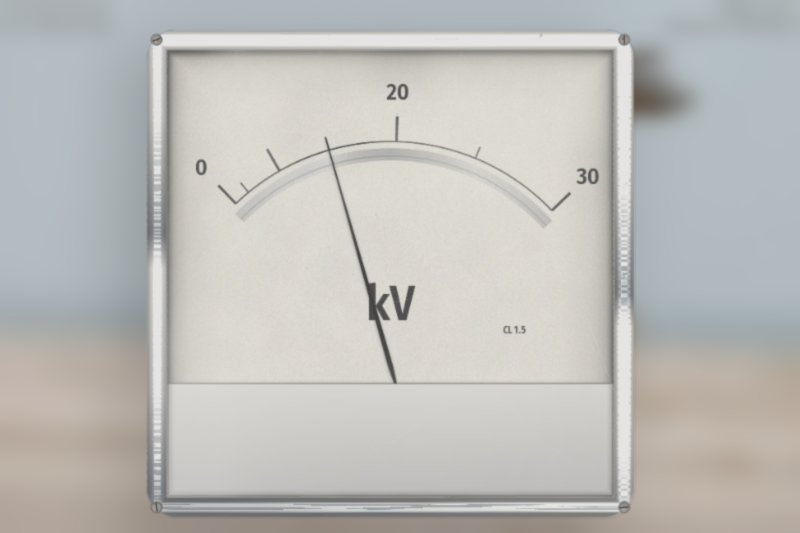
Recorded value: 15kV
